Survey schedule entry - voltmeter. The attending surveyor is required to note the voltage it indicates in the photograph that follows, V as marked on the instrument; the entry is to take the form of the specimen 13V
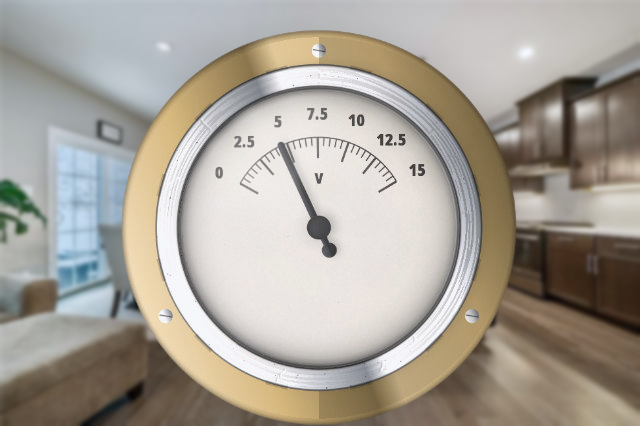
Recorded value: 4.5V
